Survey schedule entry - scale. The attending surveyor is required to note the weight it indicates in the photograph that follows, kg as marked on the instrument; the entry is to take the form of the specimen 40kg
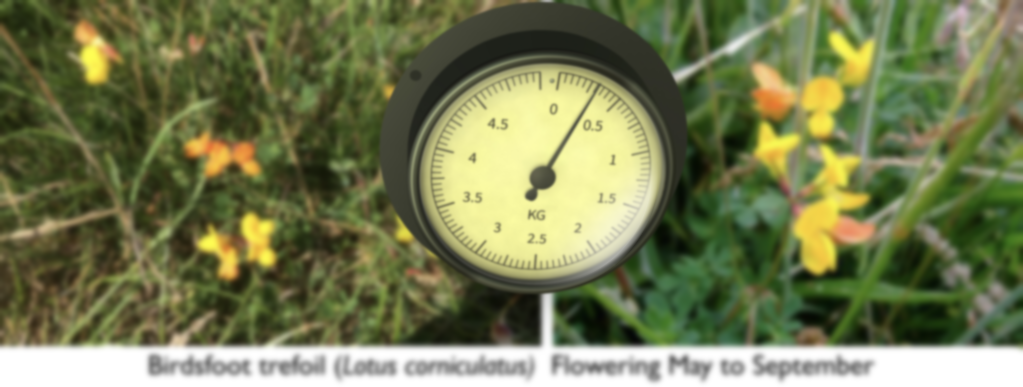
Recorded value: 0.3kg
